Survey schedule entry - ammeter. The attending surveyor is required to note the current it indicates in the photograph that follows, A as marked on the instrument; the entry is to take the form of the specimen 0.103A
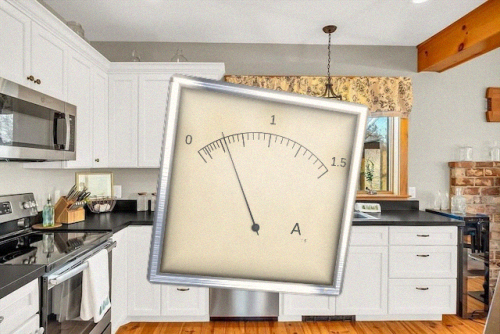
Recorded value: 0.55A
